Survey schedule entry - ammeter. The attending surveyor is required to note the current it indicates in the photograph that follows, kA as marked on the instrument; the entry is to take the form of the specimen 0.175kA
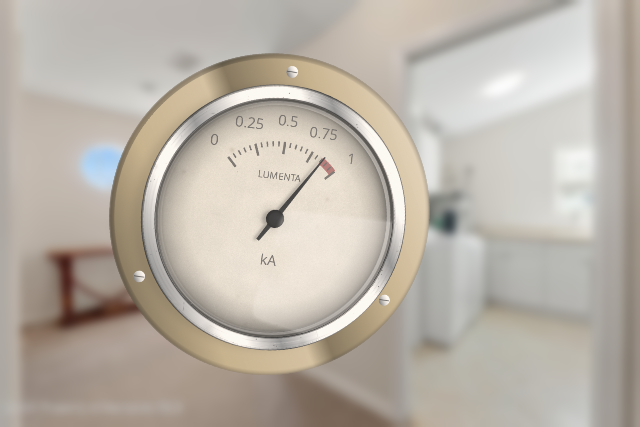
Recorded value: 0.85kA
